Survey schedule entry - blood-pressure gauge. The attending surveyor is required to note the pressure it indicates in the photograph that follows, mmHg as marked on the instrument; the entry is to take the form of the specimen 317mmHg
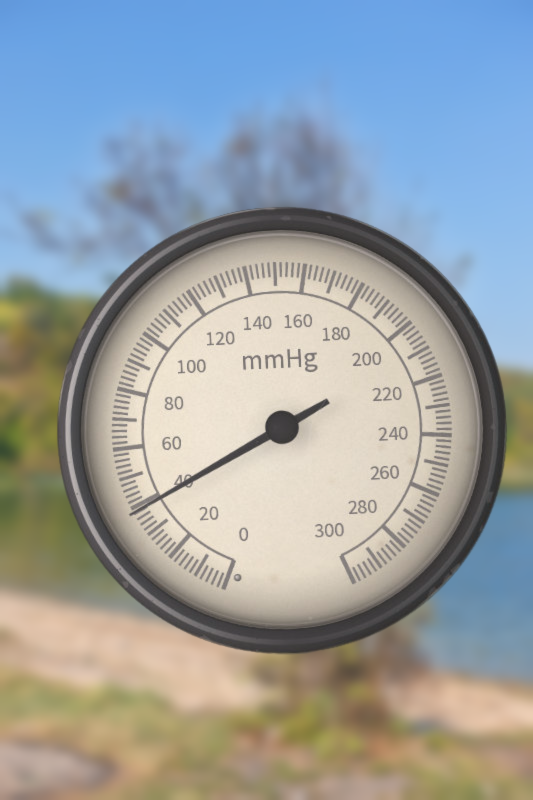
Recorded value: 38mmHg
